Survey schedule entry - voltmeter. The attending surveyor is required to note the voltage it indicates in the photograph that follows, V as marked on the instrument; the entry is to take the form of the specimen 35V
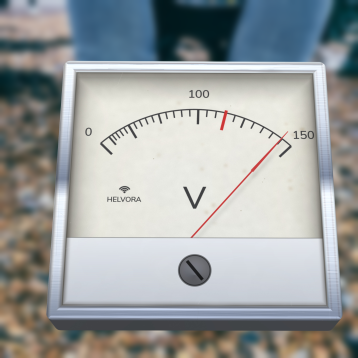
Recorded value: 145V
